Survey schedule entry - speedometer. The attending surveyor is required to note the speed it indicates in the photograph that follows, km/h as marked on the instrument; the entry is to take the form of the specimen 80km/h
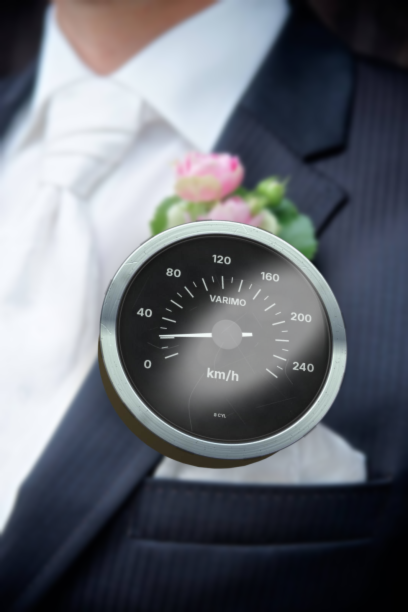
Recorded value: 20km/h
